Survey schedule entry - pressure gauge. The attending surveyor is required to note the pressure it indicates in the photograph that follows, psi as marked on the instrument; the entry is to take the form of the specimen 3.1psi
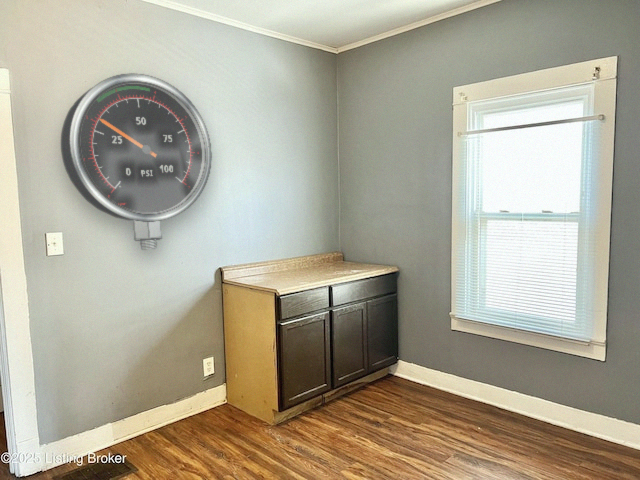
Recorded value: 30psi
